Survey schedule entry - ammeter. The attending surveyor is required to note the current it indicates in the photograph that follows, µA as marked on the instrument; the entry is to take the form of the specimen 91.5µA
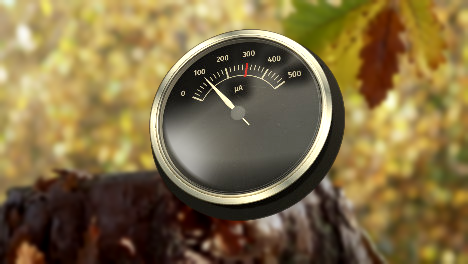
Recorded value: 100µA
